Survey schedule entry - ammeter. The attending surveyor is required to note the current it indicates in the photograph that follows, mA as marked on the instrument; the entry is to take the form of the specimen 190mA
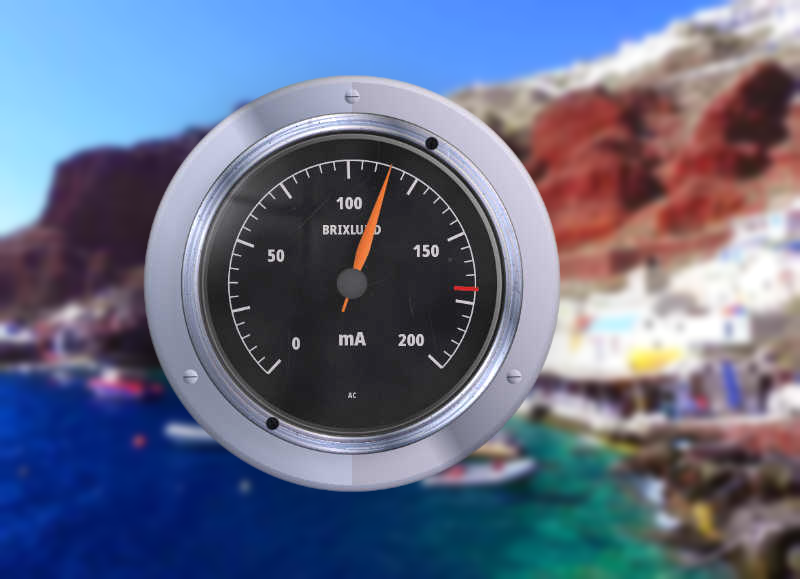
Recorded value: 115mA
